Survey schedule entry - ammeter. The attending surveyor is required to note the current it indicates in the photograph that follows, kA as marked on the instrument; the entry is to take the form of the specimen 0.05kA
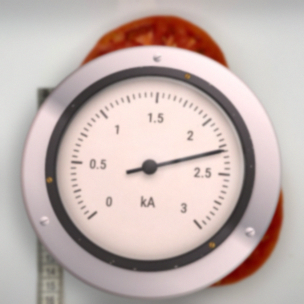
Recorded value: 2.3kA
